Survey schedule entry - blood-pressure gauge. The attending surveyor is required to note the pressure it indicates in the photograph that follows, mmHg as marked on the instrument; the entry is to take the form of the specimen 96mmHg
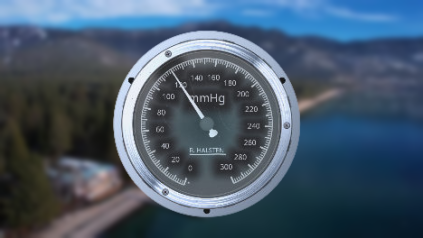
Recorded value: 120mmHg
